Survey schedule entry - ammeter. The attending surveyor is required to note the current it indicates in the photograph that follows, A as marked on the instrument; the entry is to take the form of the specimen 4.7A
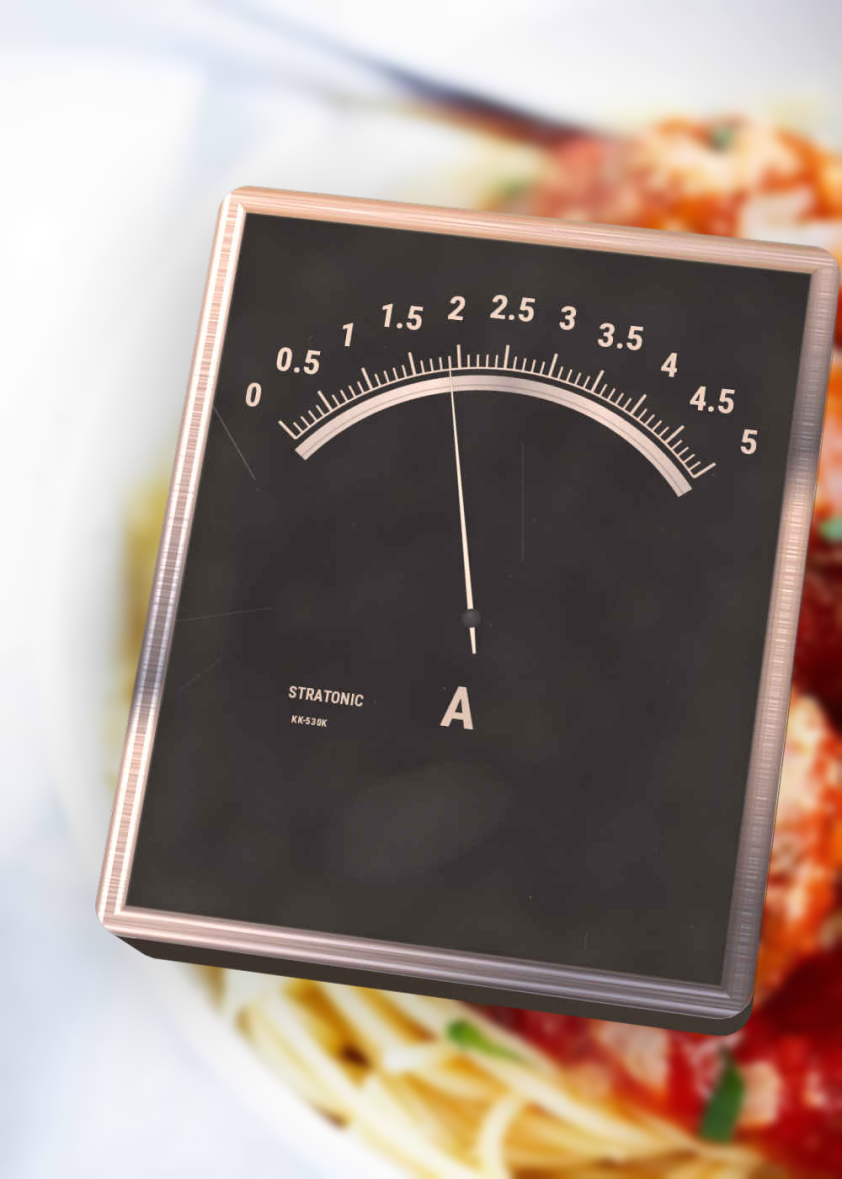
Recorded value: 1.9A
